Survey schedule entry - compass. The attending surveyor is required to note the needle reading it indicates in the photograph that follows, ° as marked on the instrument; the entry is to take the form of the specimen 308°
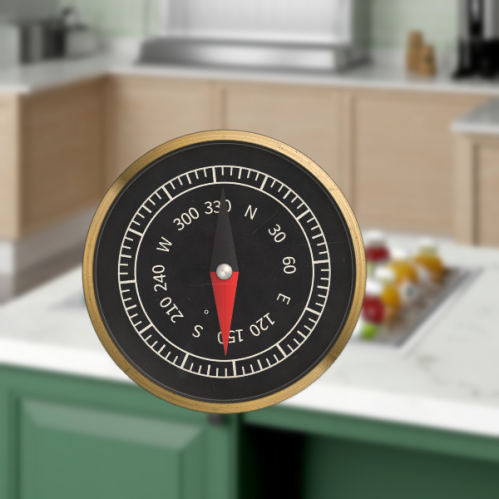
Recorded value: 155°
